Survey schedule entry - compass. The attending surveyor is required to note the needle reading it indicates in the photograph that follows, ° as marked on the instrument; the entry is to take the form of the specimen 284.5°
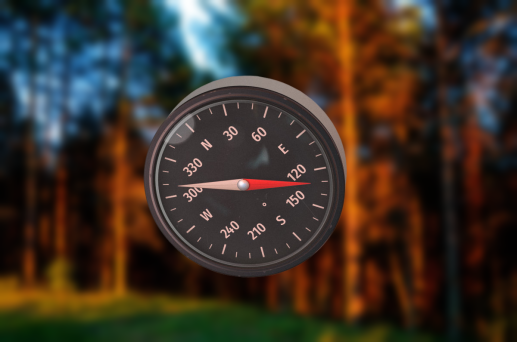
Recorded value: 130°
